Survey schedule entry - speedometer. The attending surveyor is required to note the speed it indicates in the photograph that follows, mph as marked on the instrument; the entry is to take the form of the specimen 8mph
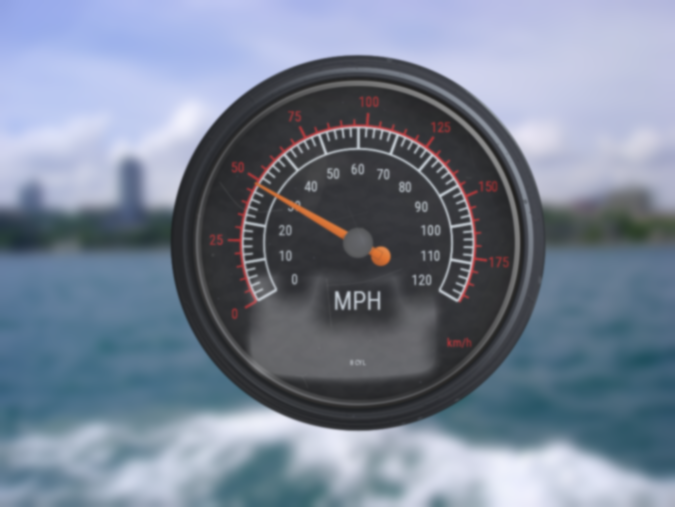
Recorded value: 30mph
